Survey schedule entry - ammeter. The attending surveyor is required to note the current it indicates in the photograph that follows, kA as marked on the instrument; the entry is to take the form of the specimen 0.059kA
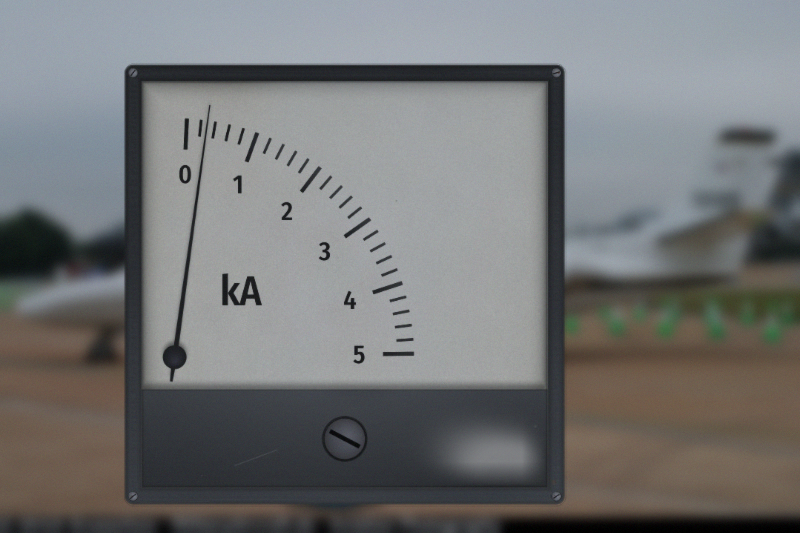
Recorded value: 0.3kA
